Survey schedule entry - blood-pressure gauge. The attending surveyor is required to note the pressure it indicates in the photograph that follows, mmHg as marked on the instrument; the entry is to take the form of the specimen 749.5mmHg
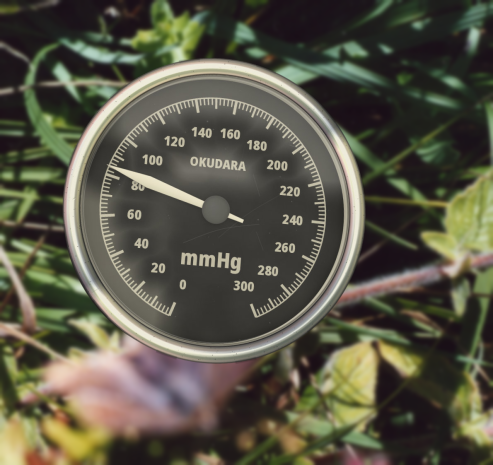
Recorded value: 84mmHg
